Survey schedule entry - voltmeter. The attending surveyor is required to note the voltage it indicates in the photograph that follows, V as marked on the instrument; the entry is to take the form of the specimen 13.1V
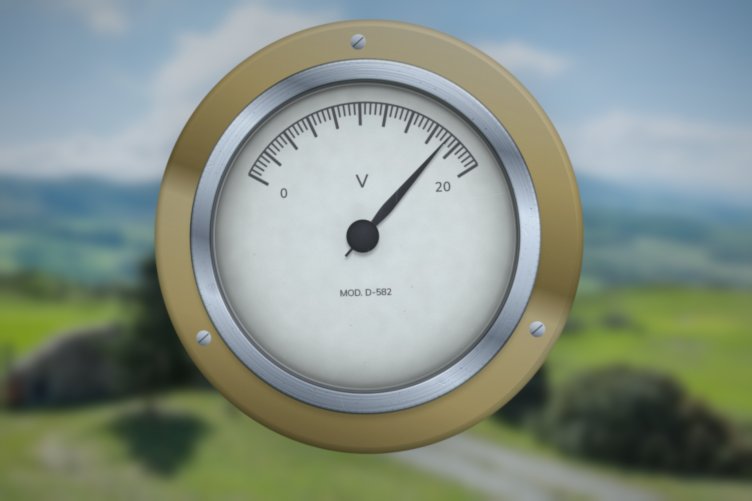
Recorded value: 17.2V
